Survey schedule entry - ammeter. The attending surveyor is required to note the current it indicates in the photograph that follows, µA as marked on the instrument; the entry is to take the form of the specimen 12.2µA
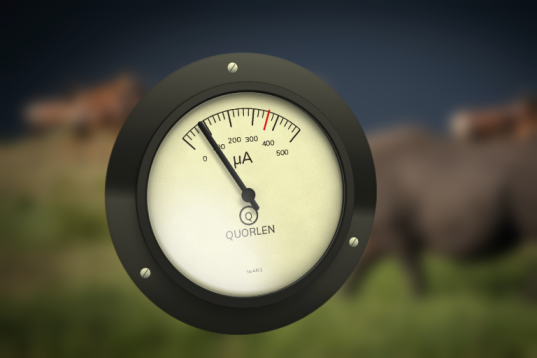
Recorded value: 80µA
